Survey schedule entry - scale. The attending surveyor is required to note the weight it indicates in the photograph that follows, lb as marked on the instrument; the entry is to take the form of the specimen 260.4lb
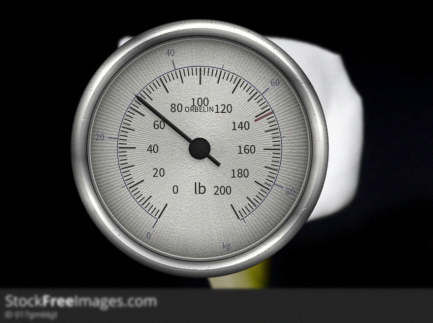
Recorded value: 66lb
